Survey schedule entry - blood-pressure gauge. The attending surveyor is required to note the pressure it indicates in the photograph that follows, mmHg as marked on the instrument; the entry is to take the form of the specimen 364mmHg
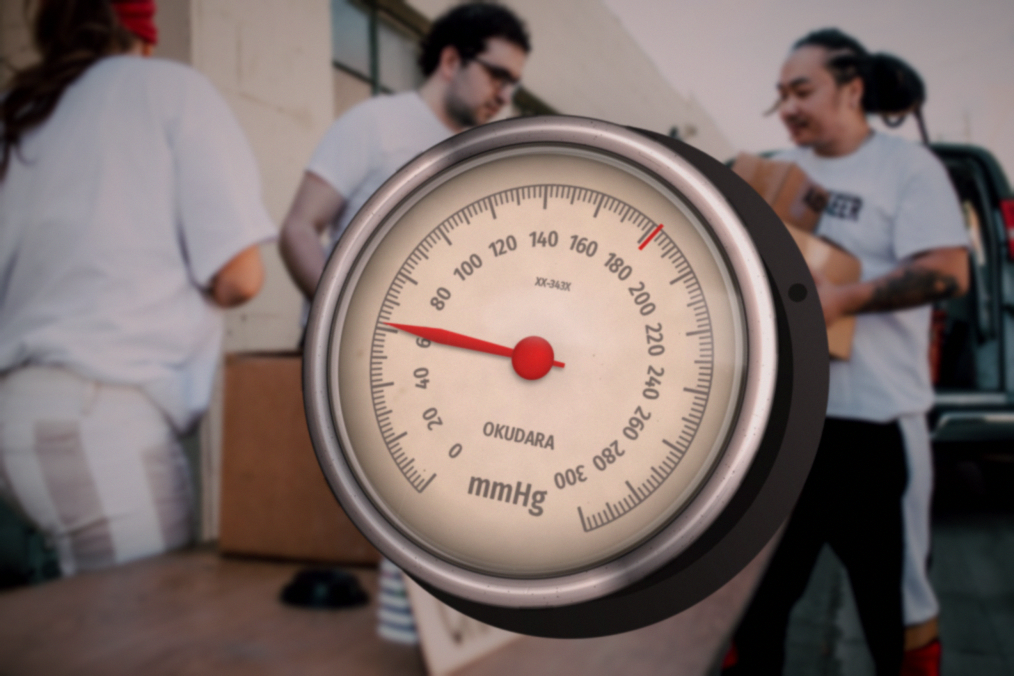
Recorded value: 62mmHg
